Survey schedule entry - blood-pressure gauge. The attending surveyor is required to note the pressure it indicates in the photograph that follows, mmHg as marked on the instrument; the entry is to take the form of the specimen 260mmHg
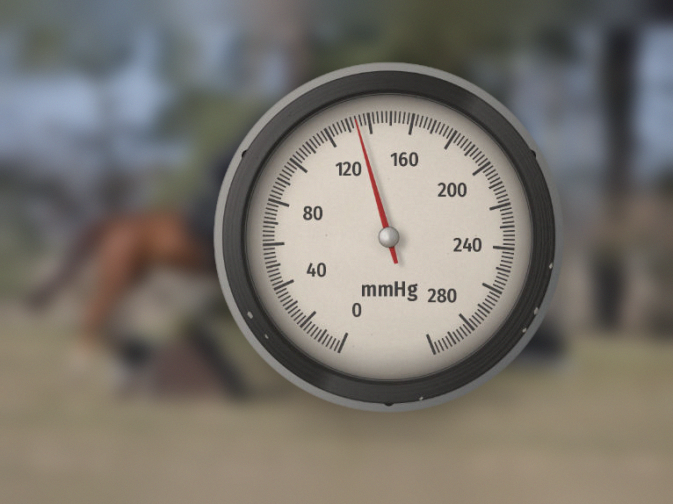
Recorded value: 134mmHg
